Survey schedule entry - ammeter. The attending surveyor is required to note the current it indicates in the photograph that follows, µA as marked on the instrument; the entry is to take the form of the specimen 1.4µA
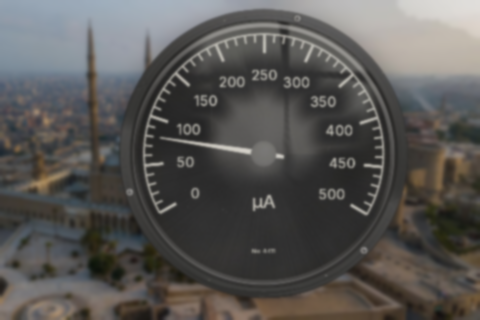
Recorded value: 80µA
